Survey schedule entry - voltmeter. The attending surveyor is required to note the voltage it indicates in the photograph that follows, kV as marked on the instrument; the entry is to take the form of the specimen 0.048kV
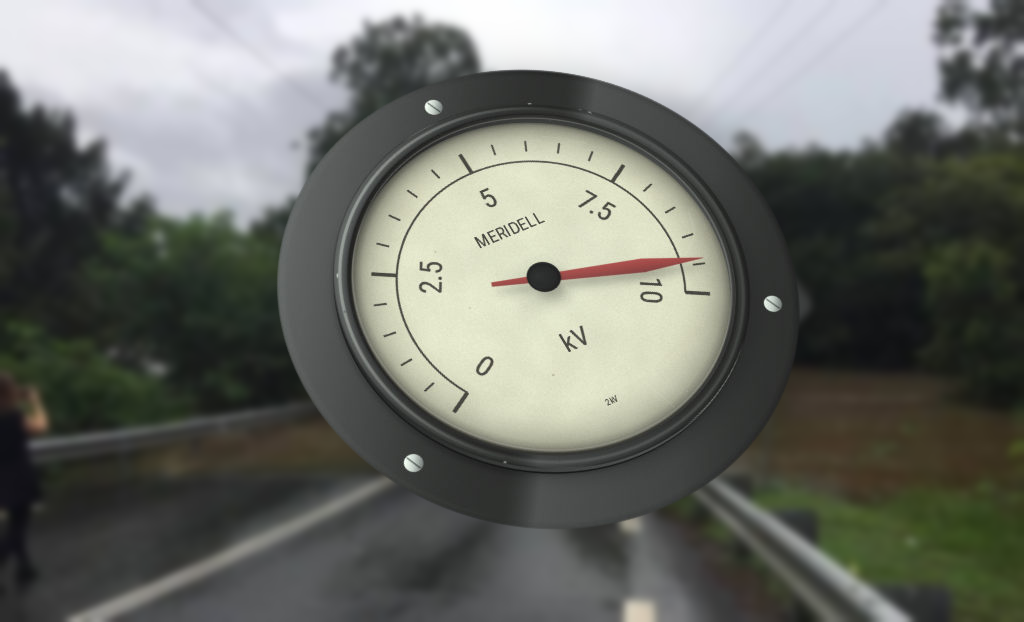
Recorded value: 9.5kV
